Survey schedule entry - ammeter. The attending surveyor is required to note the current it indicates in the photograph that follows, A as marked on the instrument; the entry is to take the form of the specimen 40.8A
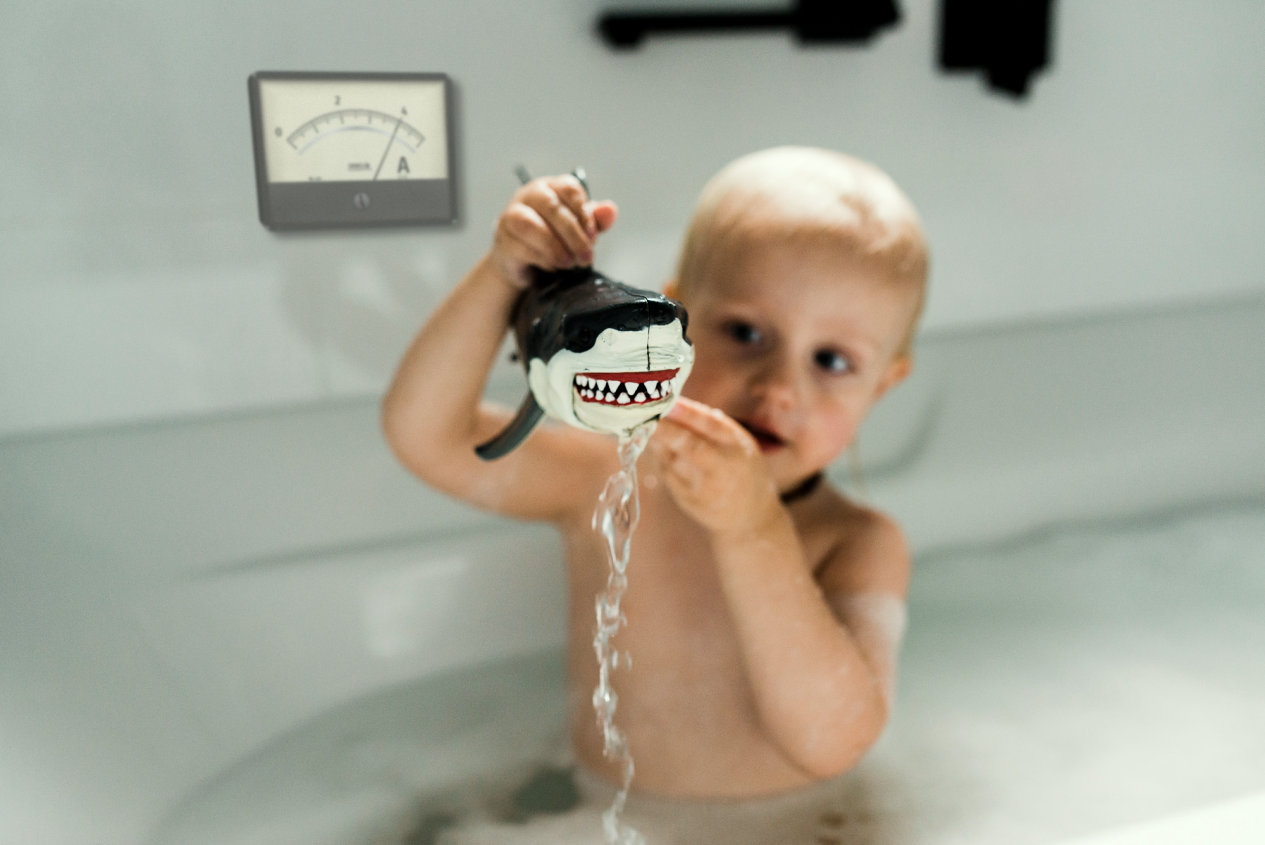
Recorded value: 4A
